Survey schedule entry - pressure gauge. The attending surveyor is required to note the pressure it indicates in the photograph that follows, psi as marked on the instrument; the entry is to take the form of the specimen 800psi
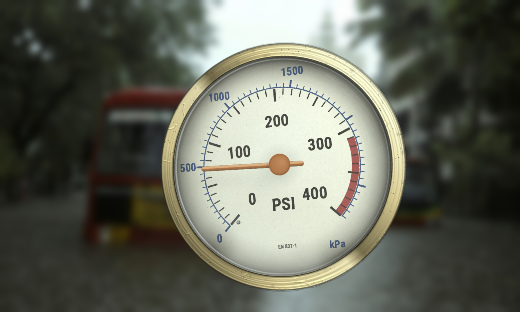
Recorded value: 70psi
